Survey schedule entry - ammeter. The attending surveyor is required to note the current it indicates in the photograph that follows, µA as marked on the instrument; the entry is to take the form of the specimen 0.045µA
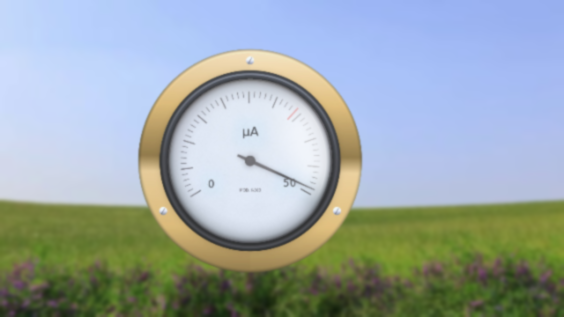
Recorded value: 49µA
